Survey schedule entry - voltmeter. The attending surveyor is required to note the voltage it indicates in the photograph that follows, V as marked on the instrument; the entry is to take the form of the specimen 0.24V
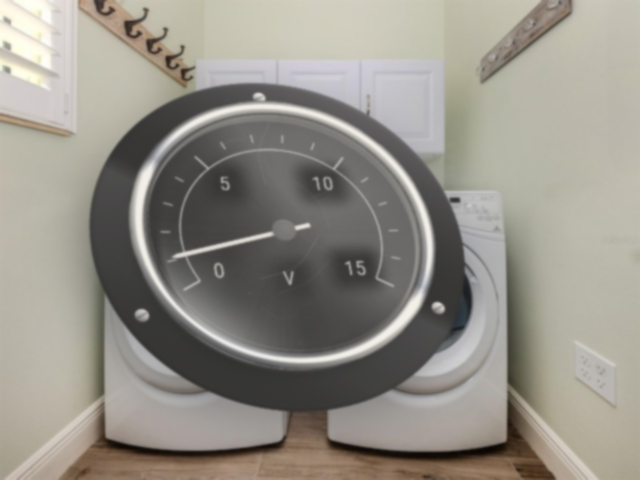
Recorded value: 1V
